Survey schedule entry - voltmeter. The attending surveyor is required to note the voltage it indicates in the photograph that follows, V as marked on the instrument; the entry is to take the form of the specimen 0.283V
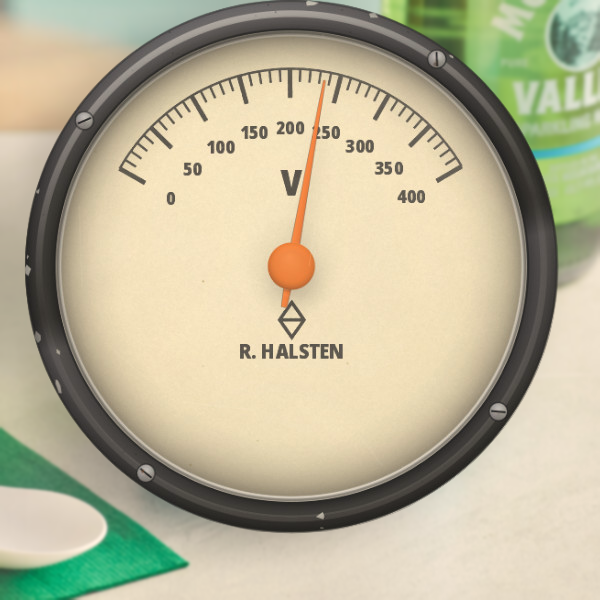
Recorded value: 235V
